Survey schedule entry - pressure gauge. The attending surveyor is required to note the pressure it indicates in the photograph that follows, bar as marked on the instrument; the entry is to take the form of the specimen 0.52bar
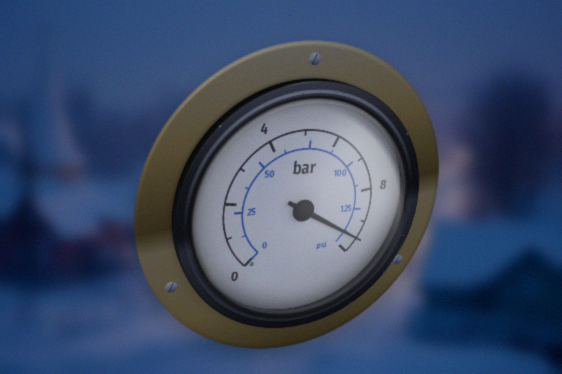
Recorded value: 9.5bar
